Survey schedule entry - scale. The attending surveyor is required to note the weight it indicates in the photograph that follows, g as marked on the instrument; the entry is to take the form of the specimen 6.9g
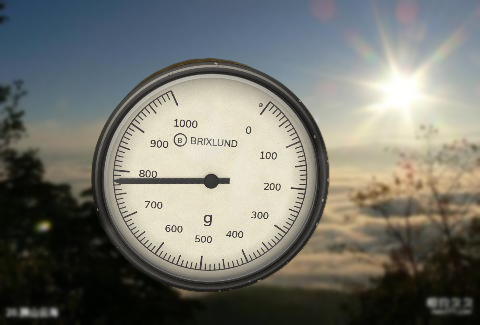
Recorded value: 780g
